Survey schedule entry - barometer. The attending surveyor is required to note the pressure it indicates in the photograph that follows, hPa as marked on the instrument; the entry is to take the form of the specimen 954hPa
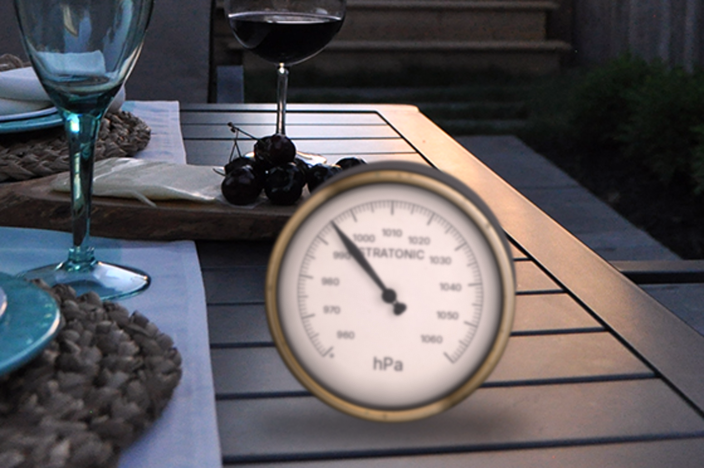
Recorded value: 995hPa
